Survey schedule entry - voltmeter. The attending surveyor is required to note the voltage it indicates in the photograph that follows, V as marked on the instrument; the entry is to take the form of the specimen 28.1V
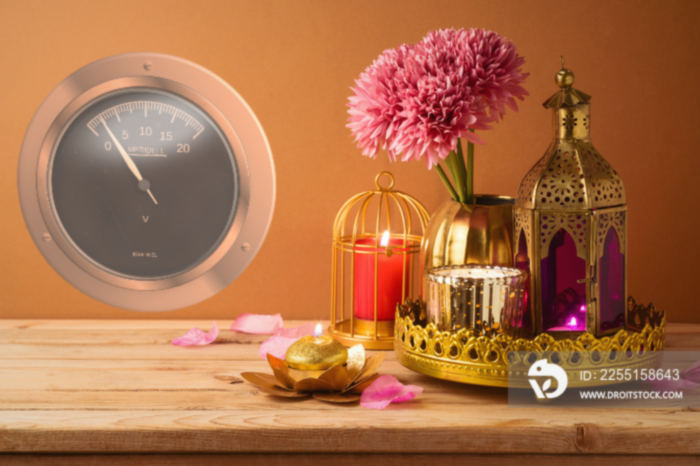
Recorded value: 2.5V
